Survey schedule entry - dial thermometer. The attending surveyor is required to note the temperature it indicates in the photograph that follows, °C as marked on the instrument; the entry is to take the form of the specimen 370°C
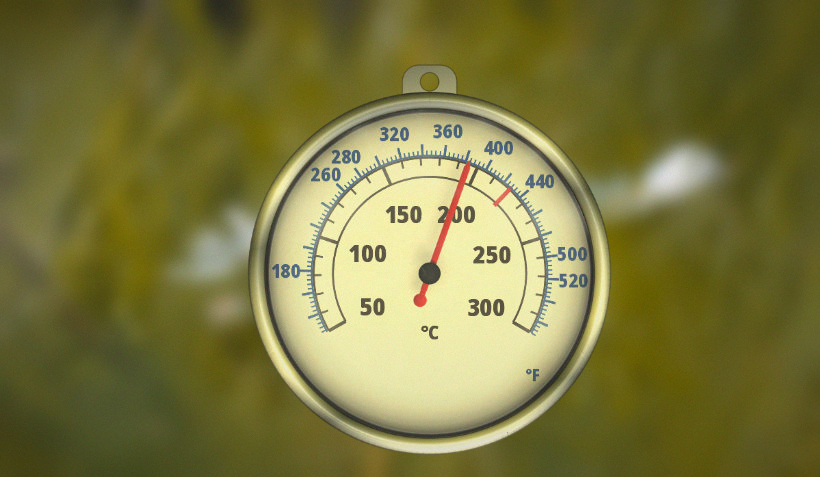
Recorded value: 195°C
